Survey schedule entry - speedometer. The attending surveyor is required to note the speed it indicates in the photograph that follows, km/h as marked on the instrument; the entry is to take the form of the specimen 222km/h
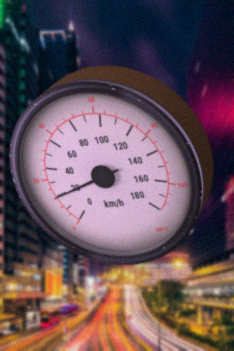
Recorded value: 20km/h
